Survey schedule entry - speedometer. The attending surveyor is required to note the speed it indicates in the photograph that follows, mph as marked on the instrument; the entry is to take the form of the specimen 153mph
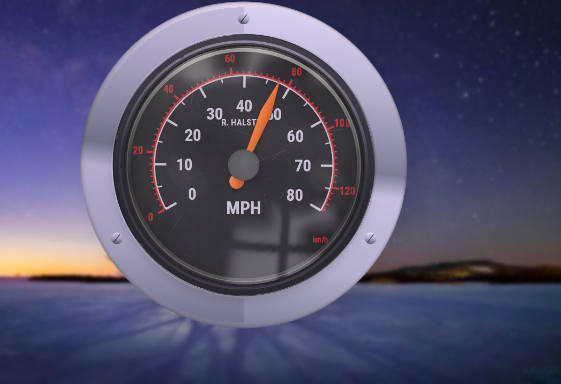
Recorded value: 47.5mph
